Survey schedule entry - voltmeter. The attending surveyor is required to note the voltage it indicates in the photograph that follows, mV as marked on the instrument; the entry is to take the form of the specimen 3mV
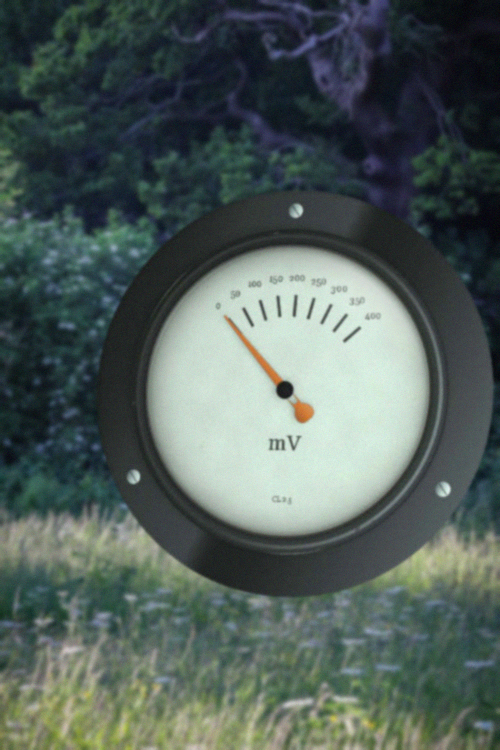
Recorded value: 0mV
